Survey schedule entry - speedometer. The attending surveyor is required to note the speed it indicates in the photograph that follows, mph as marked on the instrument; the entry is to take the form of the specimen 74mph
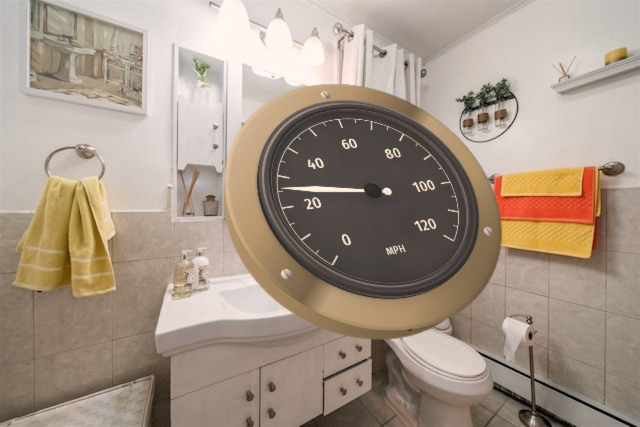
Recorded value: 25mph
